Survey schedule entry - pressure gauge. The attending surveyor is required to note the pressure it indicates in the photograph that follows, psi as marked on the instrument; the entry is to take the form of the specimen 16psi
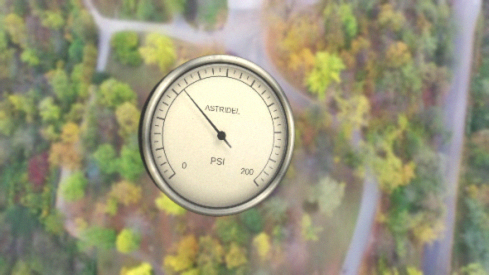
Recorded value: 65psi
